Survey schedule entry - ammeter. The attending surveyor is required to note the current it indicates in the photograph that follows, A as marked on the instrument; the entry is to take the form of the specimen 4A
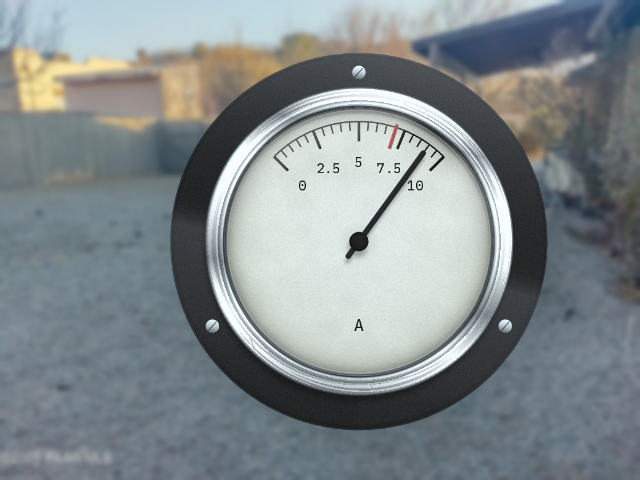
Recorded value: 9A
